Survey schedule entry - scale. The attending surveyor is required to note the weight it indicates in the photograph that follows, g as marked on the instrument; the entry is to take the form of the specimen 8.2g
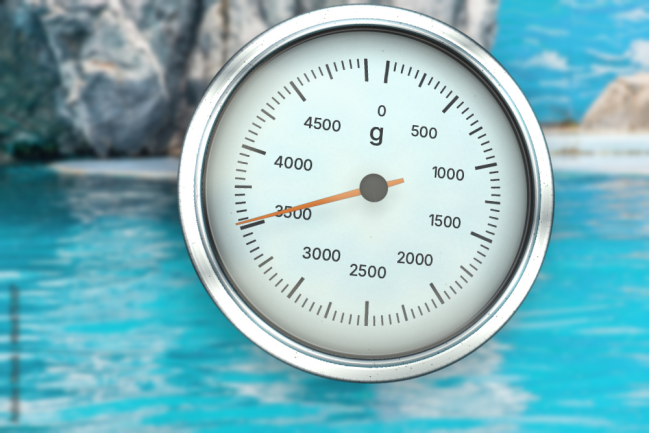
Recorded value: 3525g
